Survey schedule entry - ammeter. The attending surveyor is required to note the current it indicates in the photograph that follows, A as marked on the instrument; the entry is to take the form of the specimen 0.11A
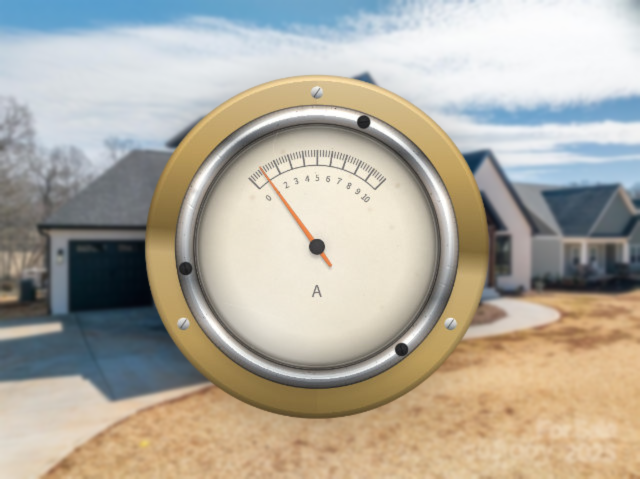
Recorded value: 1A
